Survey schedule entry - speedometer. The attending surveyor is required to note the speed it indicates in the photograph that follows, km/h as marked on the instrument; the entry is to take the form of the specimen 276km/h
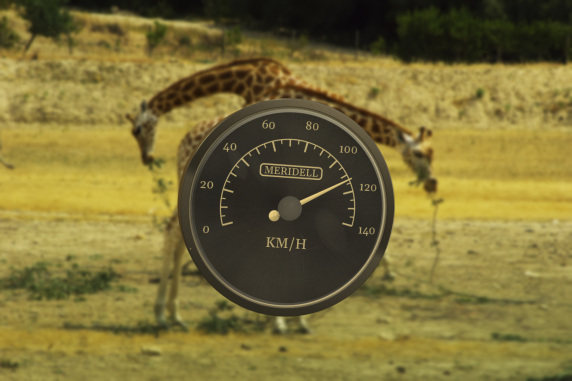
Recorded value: 112.5km/h
